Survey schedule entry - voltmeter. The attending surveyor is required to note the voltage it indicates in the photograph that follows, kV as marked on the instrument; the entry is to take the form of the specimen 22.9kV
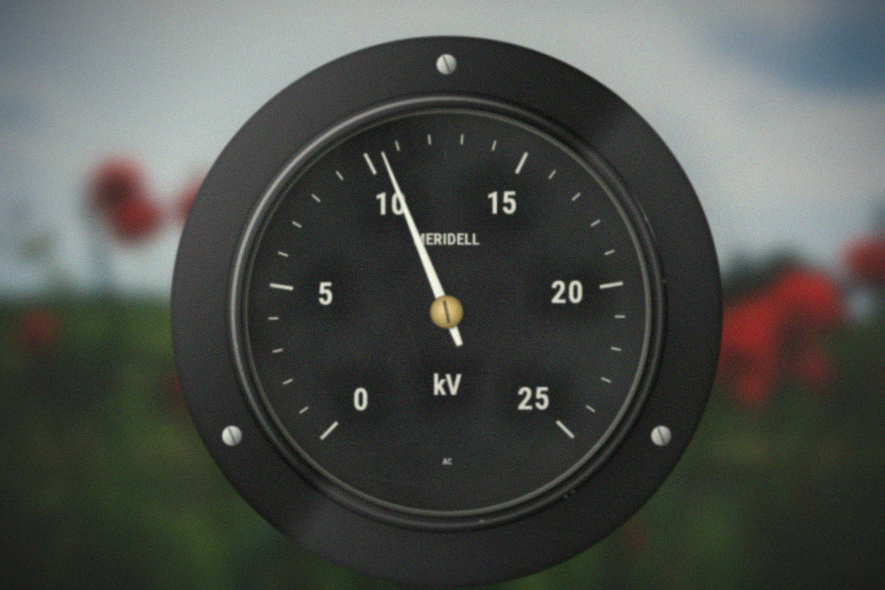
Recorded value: 10.5kV
